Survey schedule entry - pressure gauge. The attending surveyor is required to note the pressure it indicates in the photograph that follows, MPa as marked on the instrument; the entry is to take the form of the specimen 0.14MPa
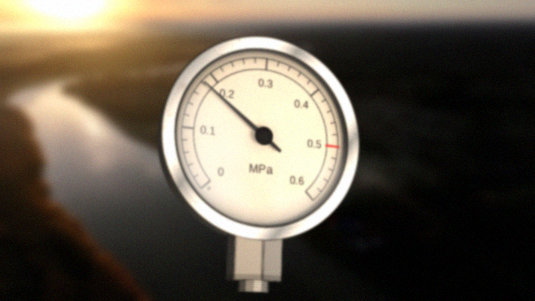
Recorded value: 0.18MPa
